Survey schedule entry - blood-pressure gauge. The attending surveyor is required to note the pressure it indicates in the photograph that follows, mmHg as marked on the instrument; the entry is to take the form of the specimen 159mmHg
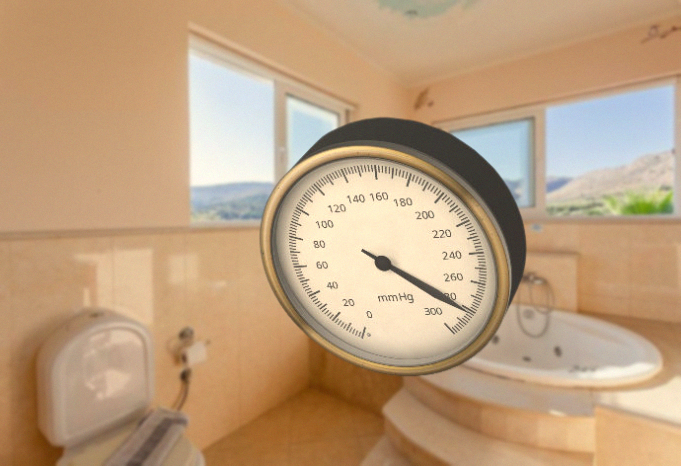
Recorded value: 280mmHg
